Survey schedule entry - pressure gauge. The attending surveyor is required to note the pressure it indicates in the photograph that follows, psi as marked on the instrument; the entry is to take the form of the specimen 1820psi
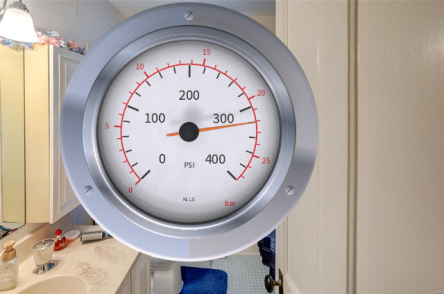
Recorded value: 320psi
